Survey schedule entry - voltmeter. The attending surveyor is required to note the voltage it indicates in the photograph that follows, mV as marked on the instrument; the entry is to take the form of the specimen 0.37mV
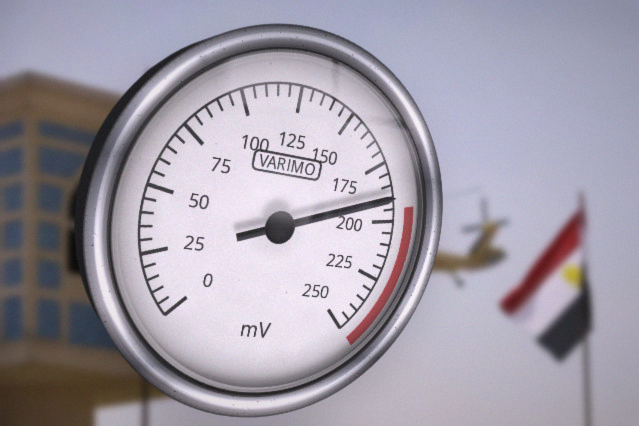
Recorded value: 190mV
